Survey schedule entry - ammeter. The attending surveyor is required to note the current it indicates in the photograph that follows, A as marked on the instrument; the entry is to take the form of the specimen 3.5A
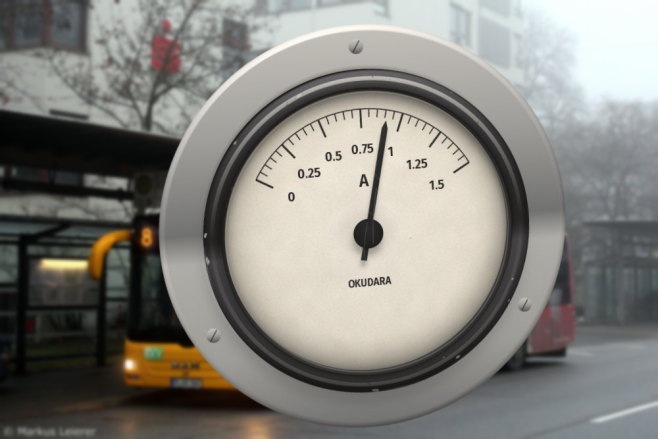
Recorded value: 0.9A
